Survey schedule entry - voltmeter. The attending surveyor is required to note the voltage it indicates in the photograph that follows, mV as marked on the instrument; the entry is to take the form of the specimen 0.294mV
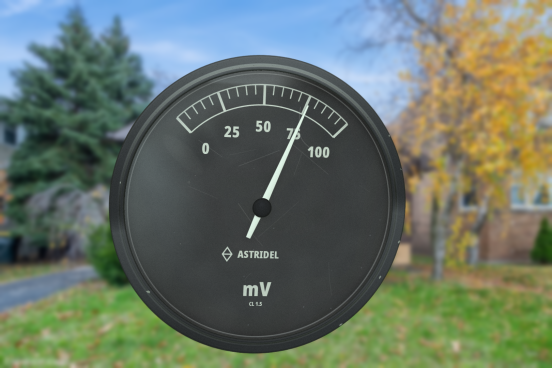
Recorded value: 75mV
